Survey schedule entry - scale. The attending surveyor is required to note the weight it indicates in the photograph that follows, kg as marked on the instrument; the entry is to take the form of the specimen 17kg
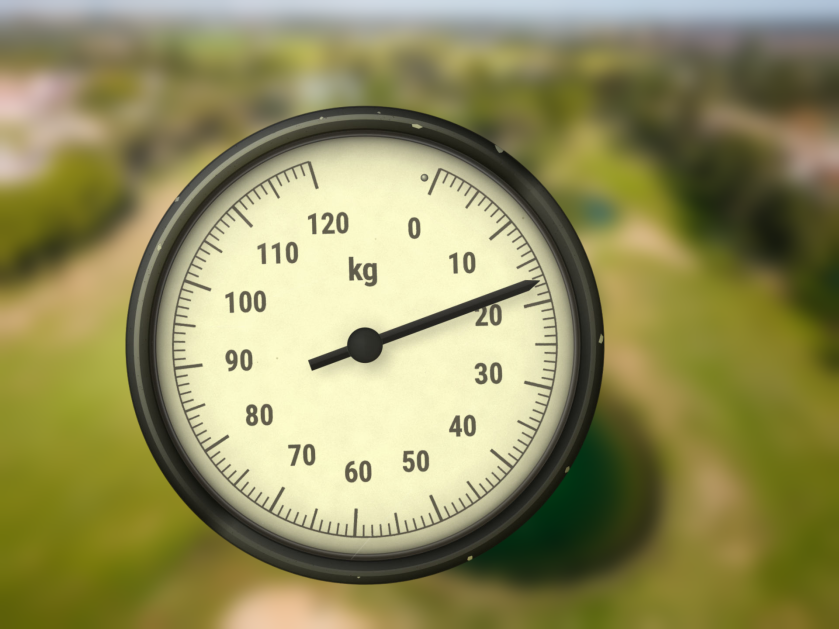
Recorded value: 17.5kg
